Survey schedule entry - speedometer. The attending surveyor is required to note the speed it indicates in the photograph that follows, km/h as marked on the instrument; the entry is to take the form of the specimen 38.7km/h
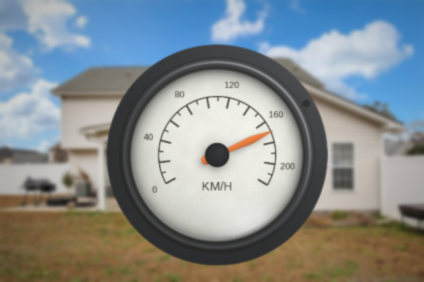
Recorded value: 170km/h
